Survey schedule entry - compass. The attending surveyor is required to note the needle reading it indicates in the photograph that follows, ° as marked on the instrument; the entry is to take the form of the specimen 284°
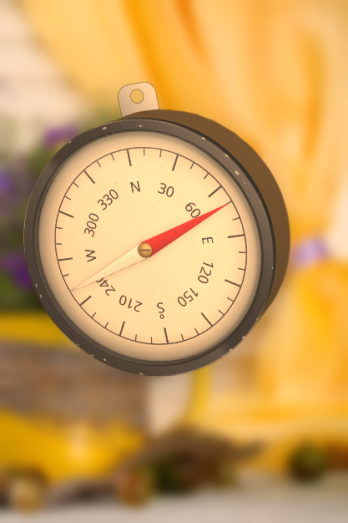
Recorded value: 70°
